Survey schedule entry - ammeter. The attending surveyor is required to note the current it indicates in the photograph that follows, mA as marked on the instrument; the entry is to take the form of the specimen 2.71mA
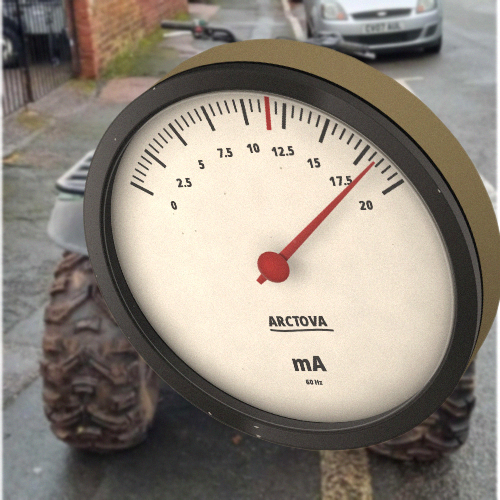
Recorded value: 18.25mA
